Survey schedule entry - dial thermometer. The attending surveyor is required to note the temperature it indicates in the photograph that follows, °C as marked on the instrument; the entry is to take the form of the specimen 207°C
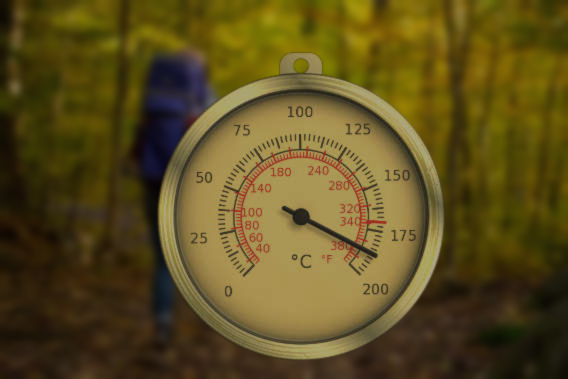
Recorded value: 187.5°C
